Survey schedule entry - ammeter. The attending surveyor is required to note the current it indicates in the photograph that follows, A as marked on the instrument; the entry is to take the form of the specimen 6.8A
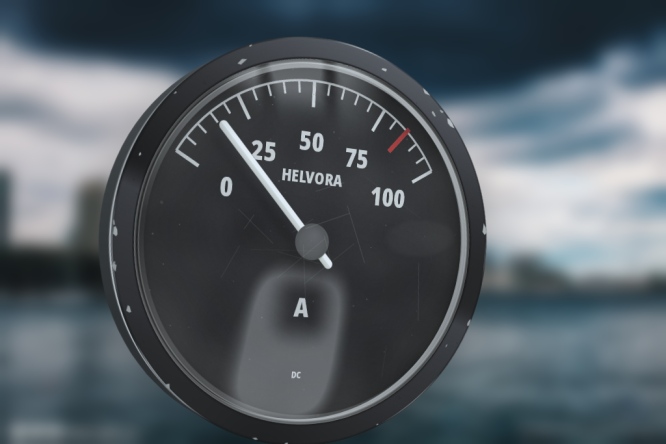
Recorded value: 15A
